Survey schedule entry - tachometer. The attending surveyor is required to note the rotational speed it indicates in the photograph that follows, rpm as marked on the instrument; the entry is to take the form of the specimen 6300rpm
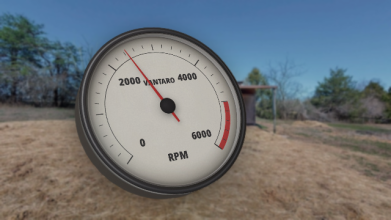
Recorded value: 2400rpm
